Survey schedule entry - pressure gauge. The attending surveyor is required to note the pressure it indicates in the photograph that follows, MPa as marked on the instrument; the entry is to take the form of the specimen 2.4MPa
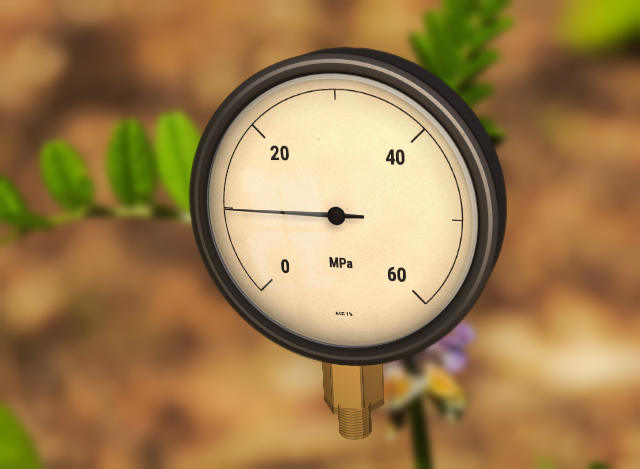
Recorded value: 10MPa
